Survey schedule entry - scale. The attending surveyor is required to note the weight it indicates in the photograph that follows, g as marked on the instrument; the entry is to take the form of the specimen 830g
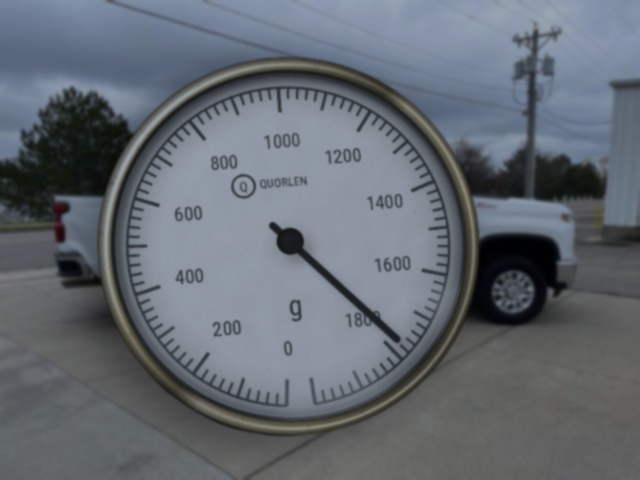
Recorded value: 1780g
